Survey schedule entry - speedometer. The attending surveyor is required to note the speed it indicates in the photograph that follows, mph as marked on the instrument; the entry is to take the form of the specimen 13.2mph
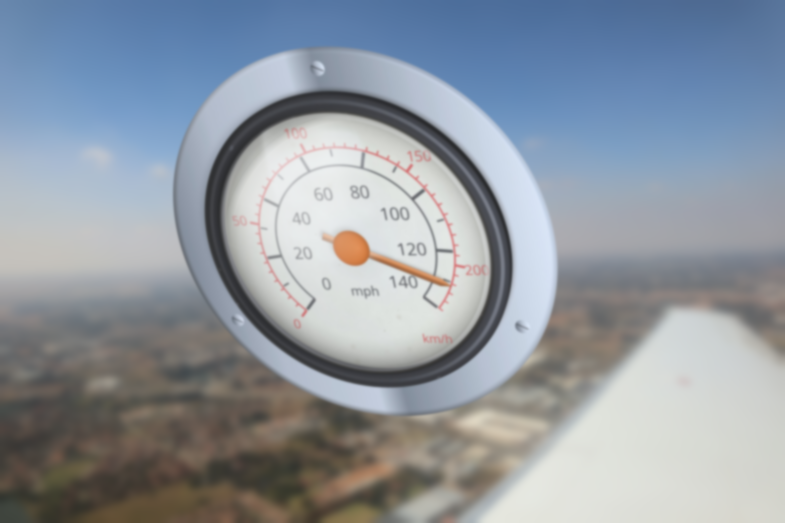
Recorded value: 130mph
